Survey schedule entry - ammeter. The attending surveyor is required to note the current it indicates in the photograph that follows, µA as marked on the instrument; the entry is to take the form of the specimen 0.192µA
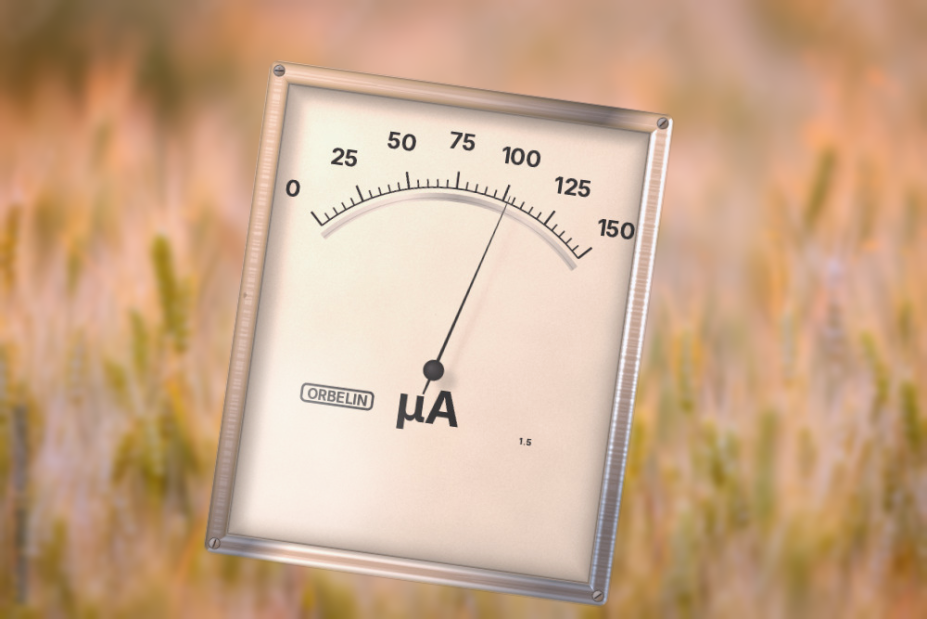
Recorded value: 102.5µA
